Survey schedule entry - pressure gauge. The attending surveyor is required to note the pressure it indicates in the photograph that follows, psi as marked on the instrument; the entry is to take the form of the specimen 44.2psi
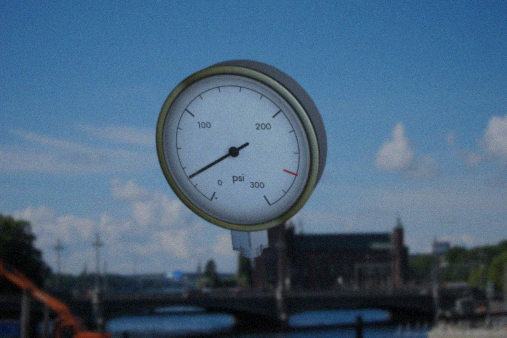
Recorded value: 30psi
